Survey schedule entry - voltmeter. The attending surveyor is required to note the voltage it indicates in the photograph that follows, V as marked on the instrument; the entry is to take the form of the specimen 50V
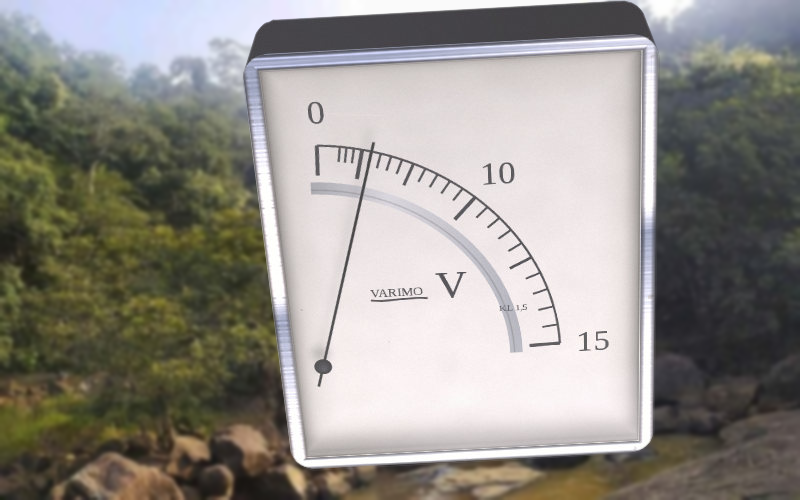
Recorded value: 5.5V
